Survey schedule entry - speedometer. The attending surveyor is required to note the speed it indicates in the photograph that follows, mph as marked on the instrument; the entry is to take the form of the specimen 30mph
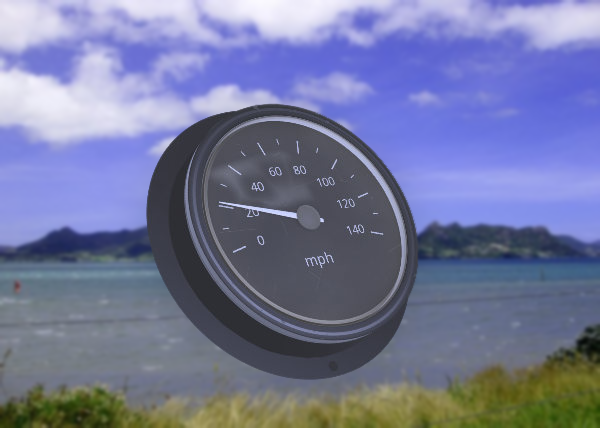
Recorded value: 20mph
